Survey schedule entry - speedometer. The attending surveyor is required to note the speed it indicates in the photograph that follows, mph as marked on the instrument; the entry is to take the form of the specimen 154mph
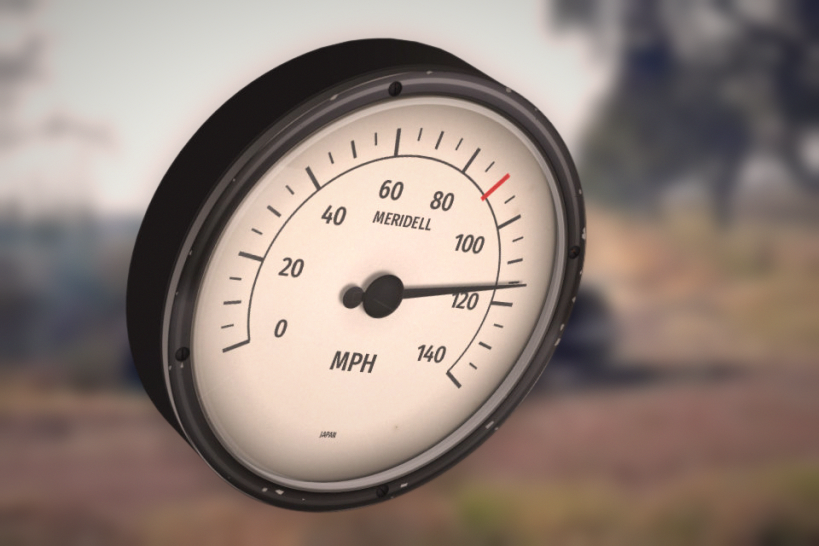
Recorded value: 115mph
